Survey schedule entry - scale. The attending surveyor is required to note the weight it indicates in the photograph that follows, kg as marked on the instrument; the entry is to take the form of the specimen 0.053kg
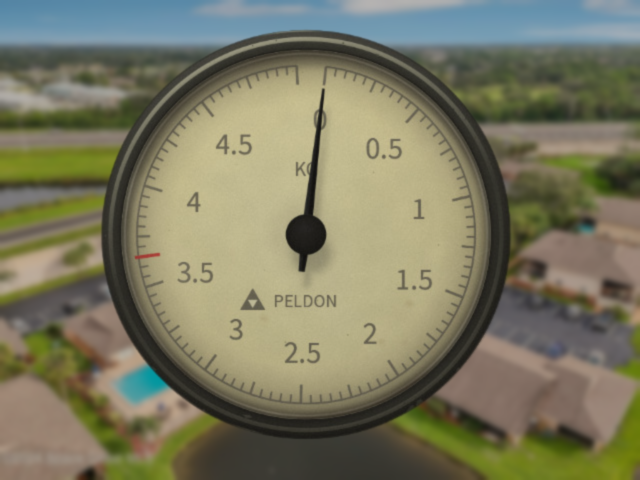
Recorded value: 0kg
